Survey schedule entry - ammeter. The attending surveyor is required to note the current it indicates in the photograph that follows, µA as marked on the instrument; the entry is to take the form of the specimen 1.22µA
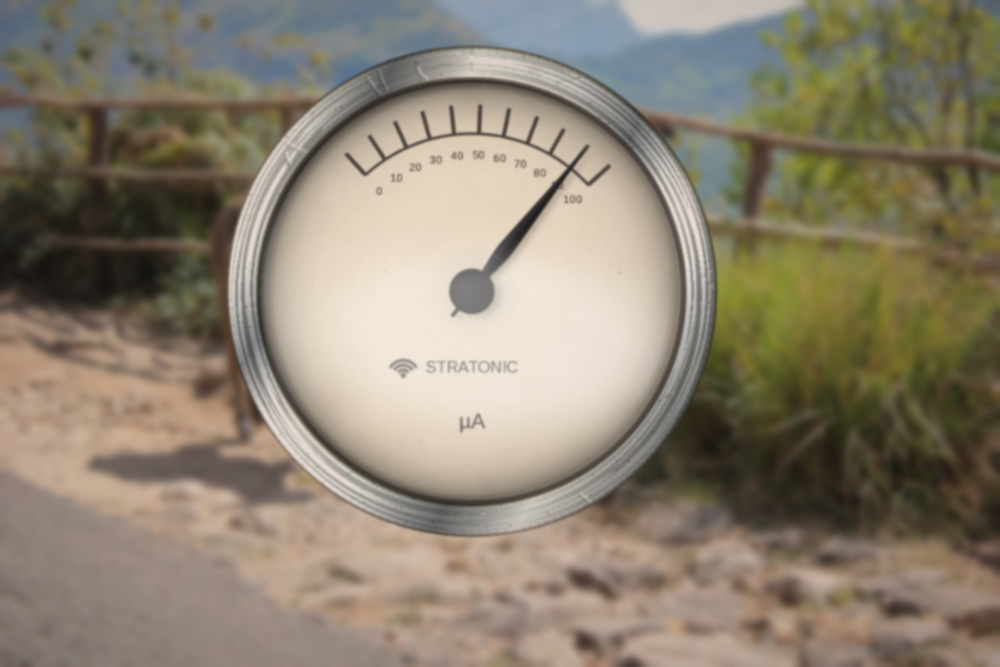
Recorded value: 90µA
